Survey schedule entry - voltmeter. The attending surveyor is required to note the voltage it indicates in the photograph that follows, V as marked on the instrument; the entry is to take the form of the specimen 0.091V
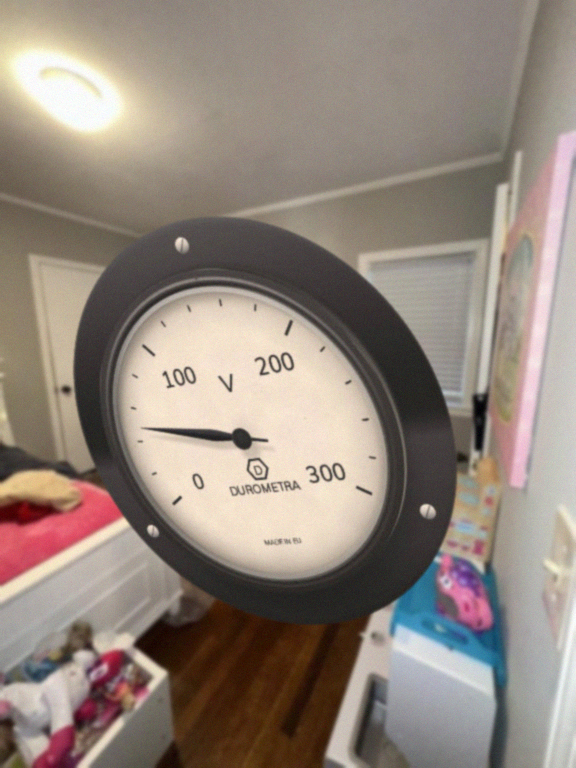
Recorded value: 50V
